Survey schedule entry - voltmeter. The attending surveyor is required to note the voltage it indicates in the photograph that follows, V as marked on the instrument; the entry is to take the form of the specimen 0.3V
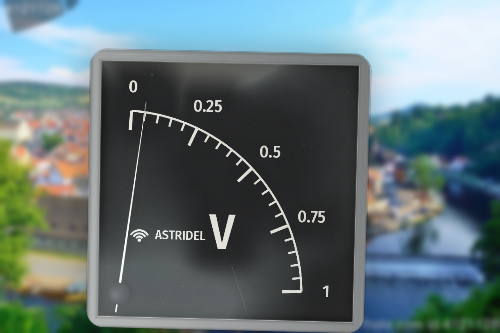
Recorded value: 0.05V
